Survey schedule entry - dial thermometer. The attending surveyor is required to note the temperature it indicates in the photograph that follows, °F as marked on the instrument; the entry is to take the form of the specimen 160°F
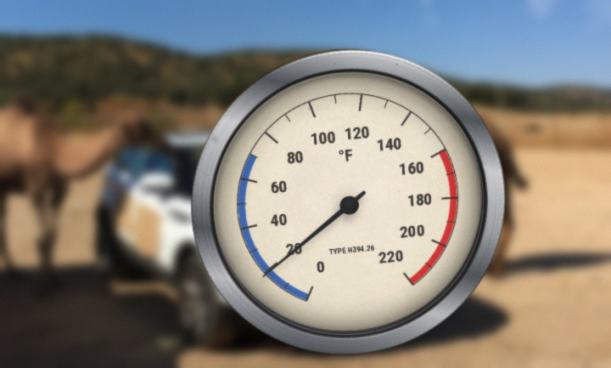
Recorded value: 20°F
